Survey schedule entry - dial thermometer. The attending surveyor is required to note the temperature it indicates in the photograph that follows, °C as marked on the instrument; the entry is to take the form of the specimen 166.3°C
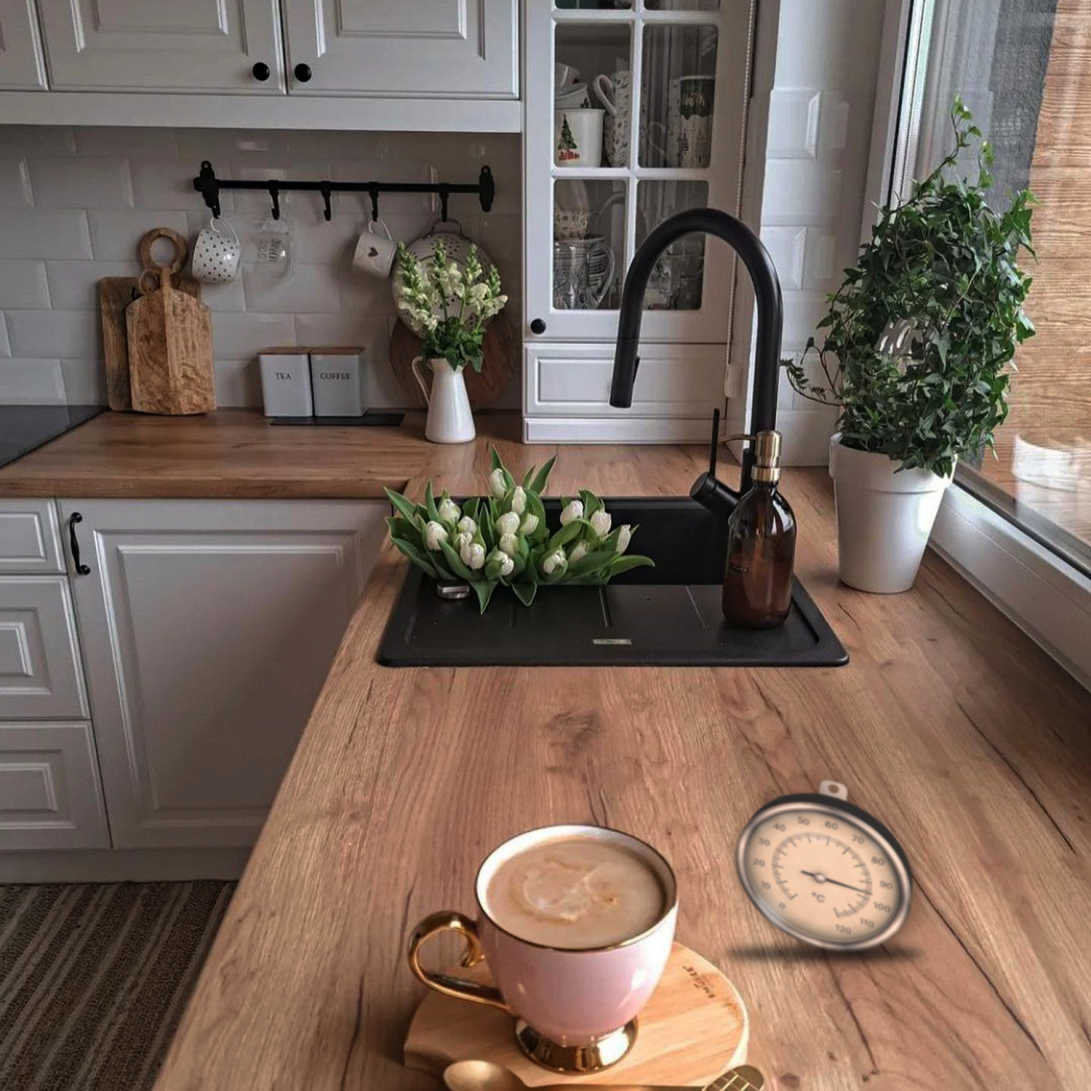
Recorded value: 95°C
